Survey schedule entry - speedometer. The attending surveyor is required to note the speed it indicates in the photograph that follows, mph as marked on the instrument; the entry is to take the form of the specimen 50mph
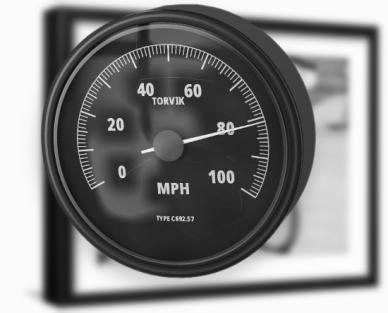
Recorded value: 81mph
